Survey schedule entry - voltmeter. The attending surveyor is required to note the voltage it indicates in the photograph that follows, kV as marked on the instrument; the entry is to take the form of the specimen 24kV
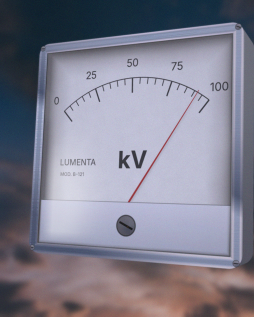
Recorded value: 92.5kV
